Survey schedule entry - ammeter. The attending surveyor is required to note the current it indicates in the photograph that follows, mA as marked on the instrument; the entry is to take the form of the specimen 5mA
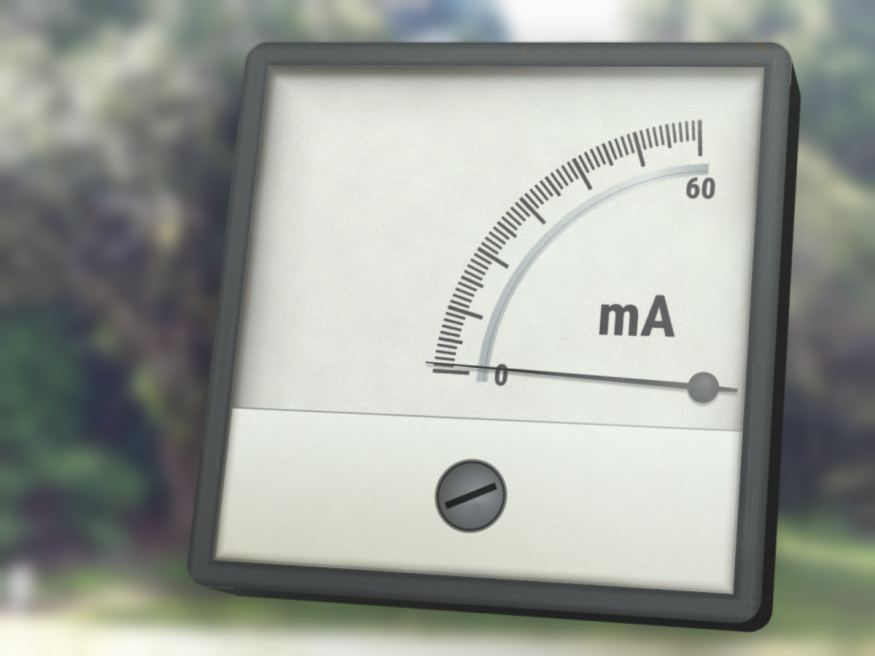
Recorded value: 1mA
